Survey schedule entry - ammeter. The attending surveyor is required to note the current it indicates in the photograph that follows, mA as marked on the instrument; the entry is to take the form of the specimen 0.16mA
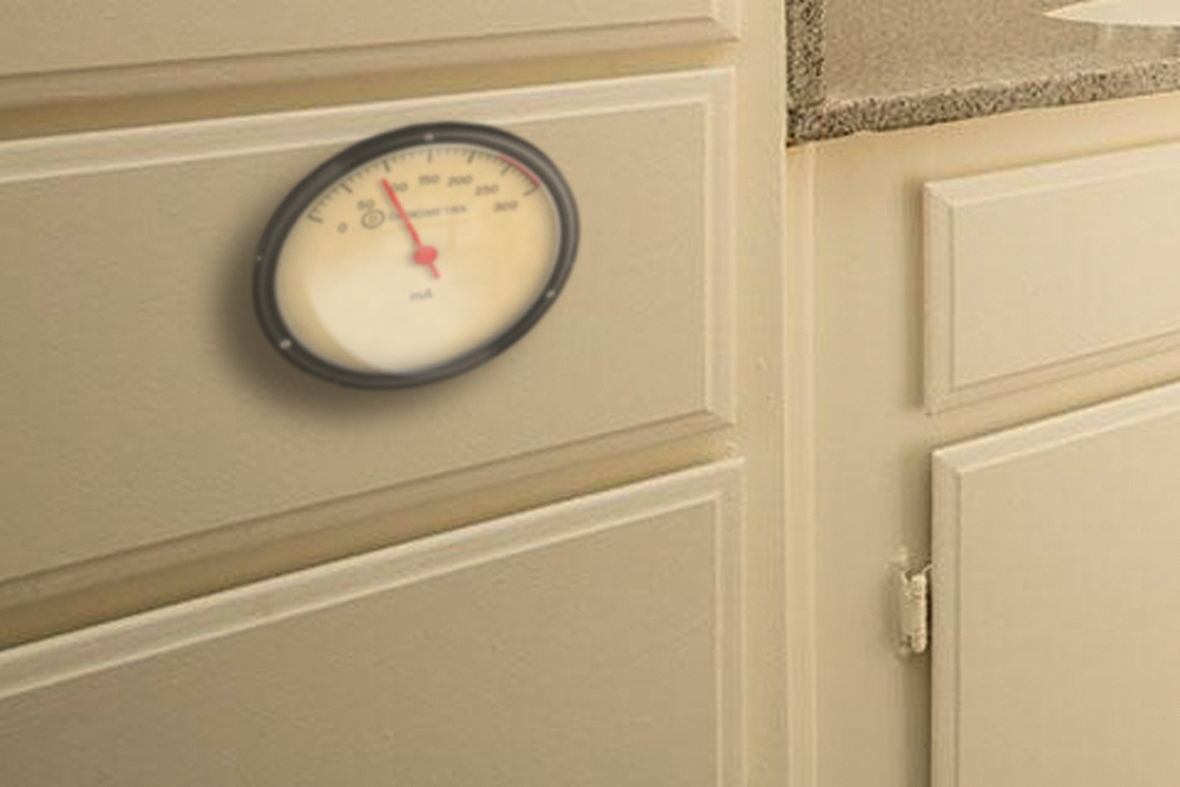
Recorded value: 90mA
